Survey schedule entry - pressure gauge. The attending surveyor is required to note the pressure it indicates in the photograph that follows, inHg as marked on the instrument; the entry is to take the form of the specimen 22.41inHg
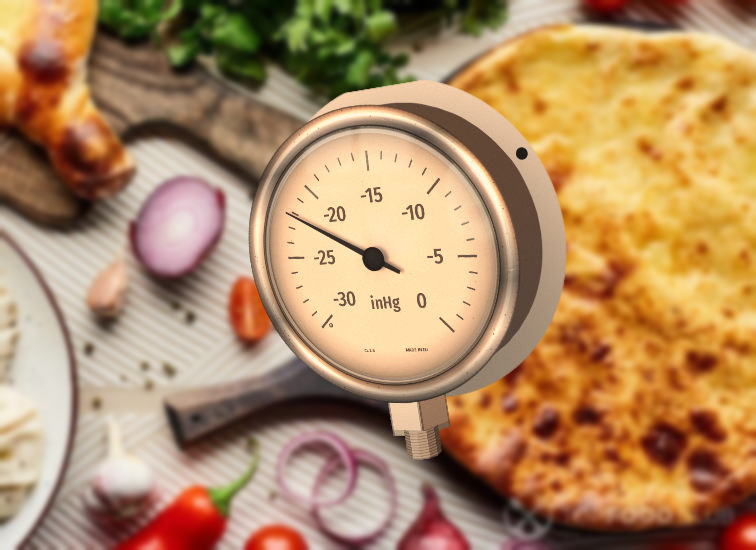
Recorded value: -22inHg
